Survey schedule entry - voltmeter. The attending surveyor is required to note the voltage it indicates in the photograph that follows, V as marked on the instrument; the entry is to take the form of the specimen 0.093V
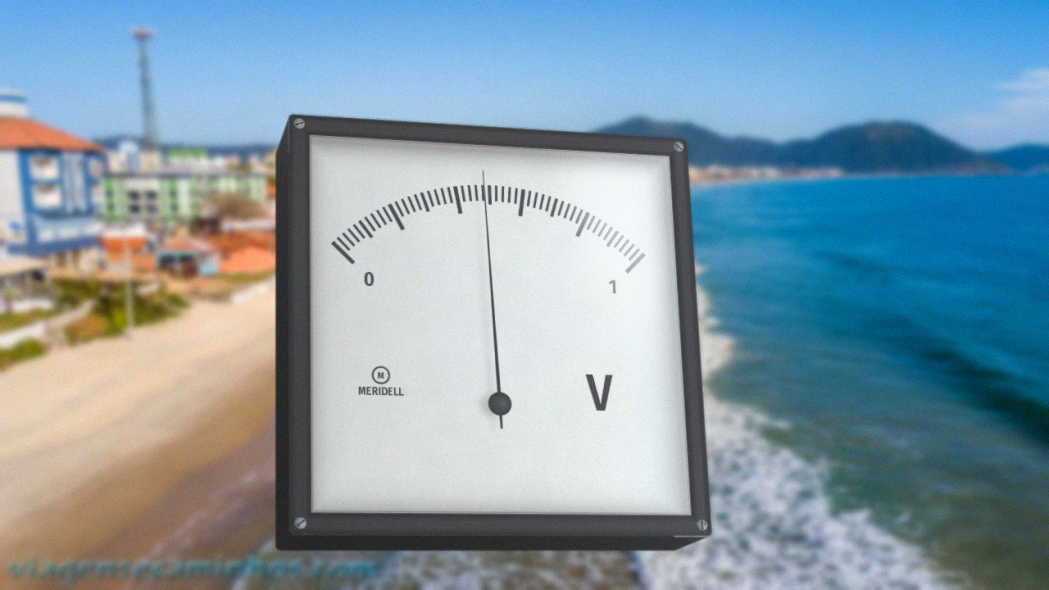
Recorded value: 0.48V
